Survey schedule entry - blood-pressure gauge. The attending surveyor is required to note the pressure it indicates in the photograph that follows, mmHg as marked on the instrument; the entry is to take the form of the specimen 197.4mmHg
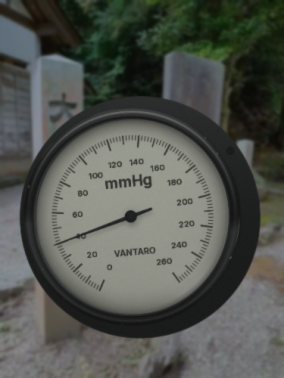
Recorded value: 40mmHg
